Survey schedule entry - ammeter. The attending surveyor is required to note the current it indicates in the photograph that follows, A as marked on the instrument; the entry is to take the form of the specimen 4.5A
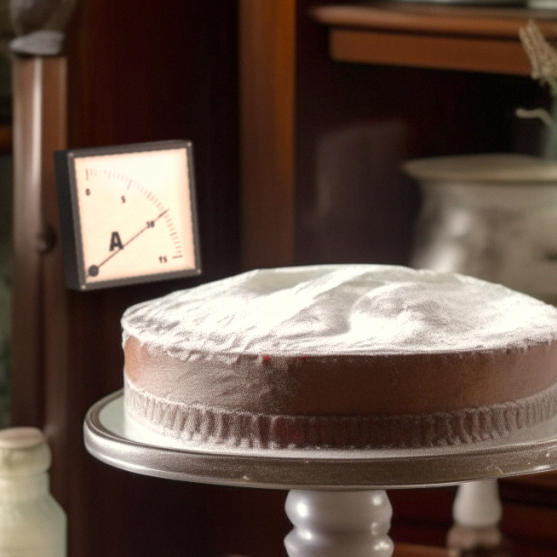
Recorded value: 10A
